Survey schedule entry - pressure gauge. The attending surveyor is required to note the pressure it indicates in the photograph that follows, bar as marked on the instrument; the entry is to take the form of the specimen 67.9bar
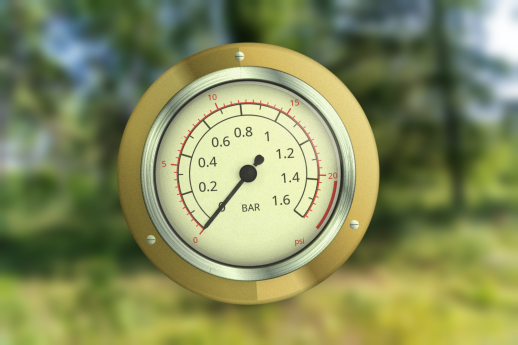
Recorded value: 0bar
